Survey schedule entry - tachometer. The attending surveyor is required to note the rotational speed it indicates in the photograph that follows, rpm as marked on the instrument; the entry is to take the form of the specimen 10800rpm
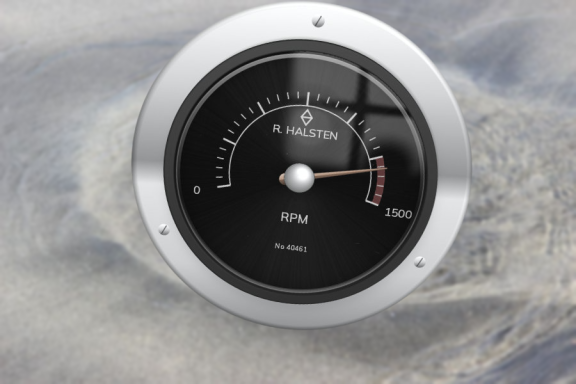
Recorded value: 1300rpm
